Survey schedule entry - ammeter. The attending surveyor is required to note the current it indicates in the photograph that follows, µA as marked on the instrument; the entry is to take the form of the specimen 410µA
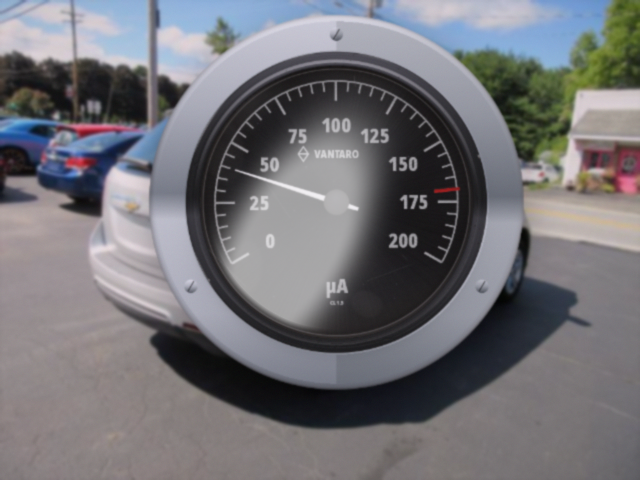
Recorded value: 40µA
